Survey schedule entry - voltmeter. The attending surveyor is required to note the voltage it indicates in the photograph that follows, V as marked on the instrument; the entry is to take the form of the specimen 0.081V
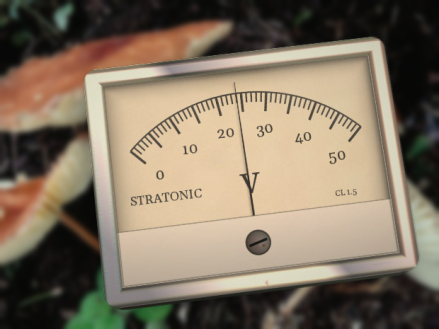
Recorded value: 24V
